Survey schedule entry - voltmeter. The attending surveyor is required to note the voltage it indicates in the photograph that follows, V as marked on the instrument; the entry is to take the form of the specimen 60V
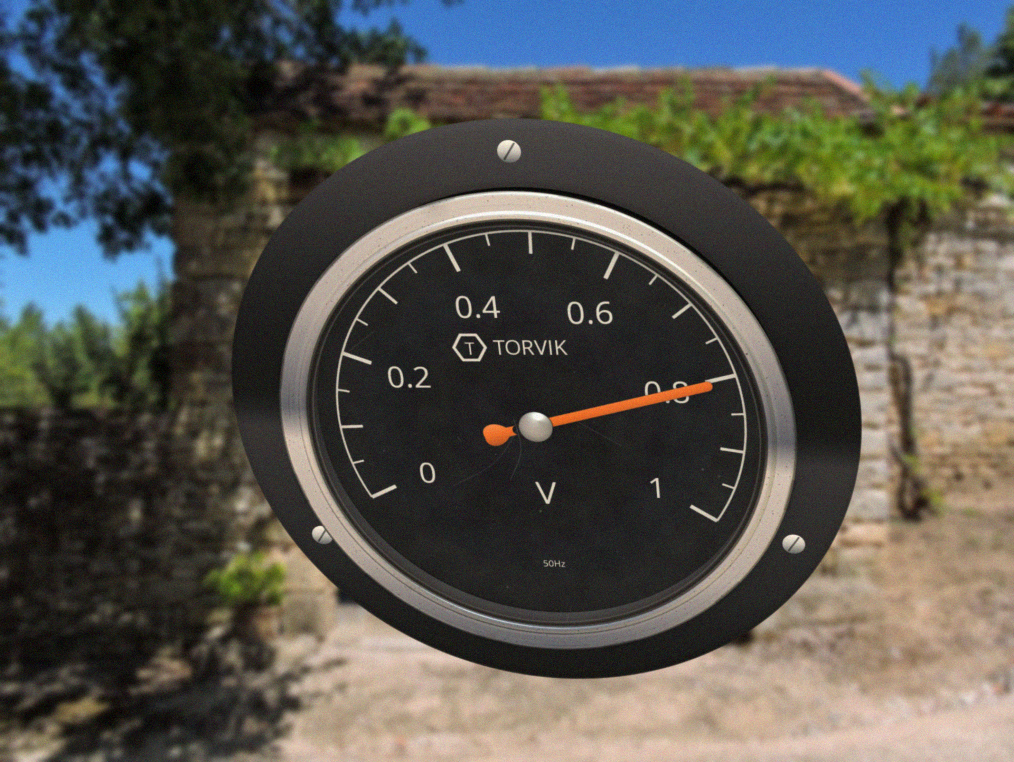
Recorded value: 0.8V
